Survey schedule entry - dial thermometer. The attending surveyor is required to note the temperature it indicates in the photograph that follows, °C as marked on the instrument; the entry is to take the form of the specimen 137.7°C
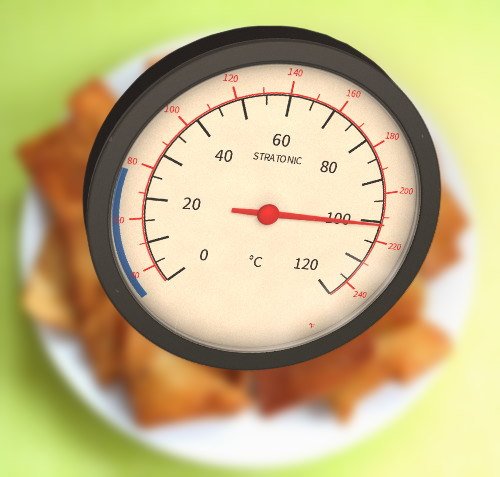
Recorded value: 100°C
